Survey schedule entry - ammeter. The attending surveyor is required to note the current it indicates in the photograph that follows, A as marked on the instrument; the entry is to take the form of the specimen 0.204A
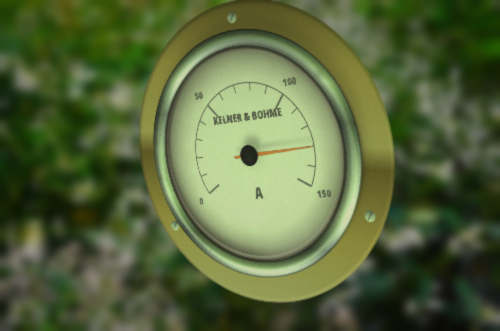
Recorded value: 130A
